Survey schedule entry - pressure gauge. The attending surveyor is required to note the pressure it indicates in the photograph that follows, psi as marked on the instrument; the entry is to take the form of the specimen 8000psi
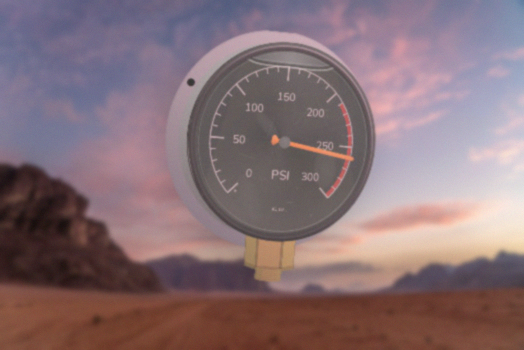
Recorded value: 260psi
